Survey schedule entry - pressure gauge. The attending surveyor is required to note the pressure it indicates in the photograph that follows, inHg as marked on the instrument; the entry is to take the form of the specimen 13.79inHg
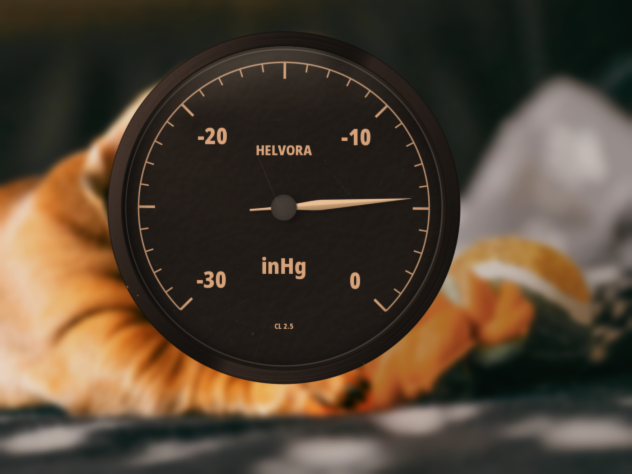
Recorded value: -5.5inHg
